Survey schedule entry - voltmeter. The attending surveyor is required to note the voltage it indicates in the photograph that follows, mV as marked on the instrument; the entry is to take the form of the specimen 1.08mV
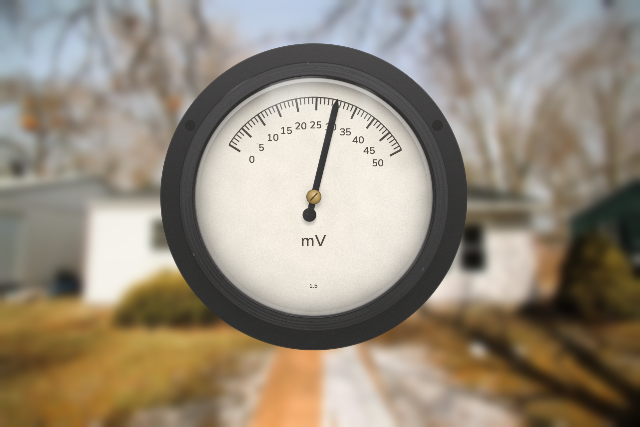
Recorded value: 30mV
